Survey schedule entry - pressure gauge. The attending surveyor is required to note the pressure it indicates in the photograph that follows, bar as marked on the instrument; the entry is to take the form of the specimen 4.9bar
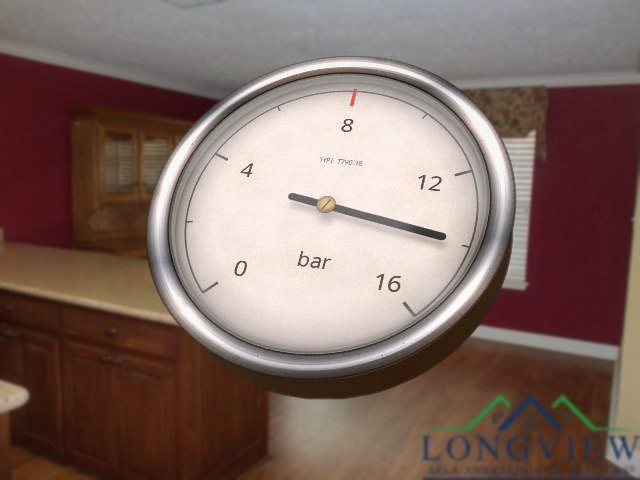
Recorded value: 14bar
